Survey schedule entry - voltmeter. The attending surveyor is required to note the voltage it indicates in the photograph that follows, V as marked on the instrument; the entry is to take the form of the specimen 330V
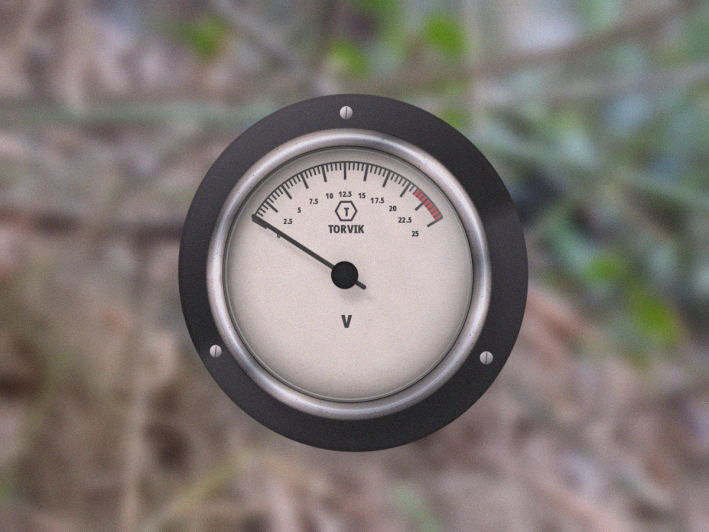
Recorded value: 0.5V
